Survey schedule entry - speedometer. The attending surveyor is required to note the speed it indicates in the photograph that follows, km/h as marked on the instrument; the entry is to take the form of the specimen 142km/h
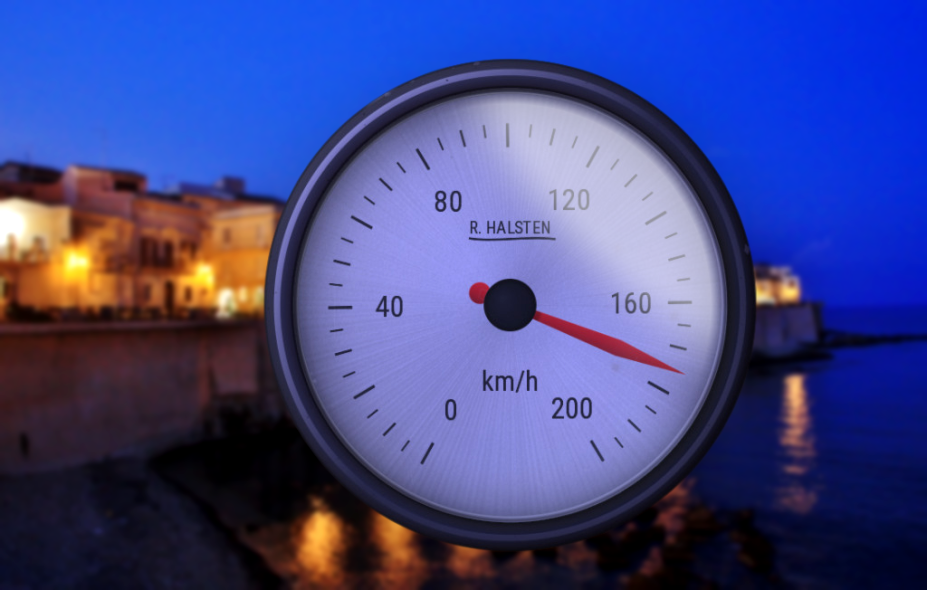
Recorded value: 175km/h
